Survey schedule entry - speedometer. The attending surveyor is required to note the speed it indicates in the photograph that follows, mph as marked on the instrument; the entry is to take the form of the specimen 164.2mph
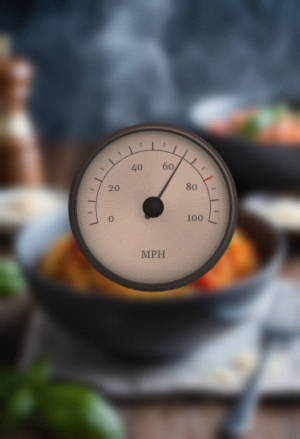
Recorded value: 65mph
